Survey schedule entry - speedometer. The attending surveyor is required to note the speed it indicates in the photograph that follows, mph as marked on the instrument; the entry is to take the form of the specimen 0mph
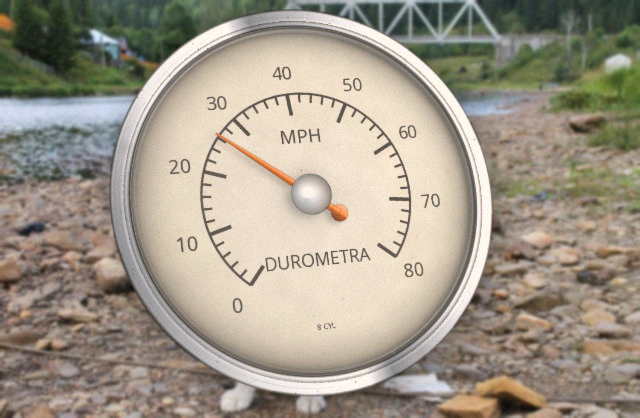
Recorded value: 26mph
